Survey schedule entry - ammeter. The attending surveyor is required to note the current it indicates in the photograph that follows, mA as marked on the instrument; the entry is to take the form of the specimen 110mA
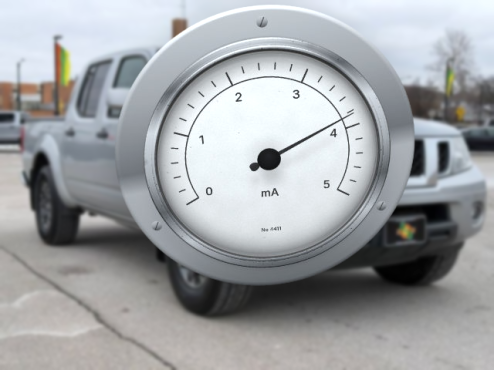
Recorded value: 3.8mA
